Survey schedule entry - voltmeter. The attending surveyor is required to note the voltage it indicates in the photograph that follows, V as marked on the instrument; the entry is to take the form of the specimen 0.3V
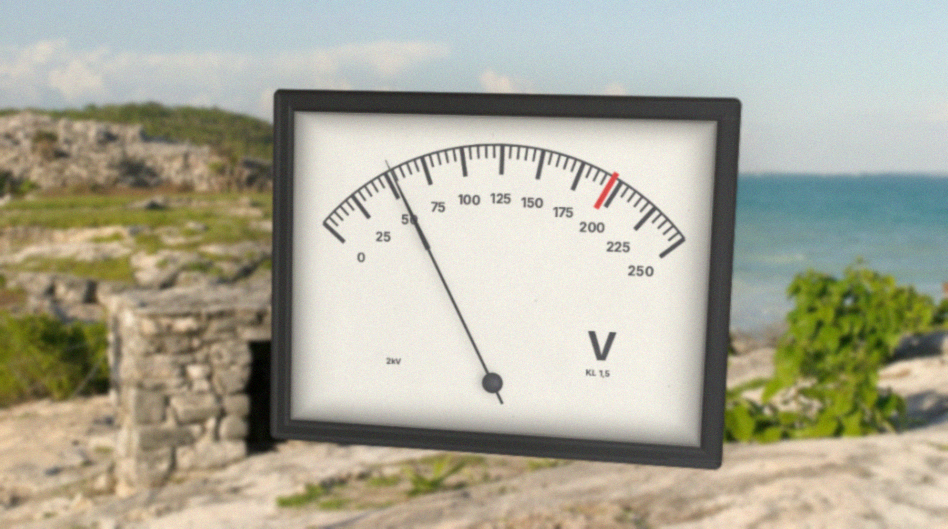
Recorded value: 55V
